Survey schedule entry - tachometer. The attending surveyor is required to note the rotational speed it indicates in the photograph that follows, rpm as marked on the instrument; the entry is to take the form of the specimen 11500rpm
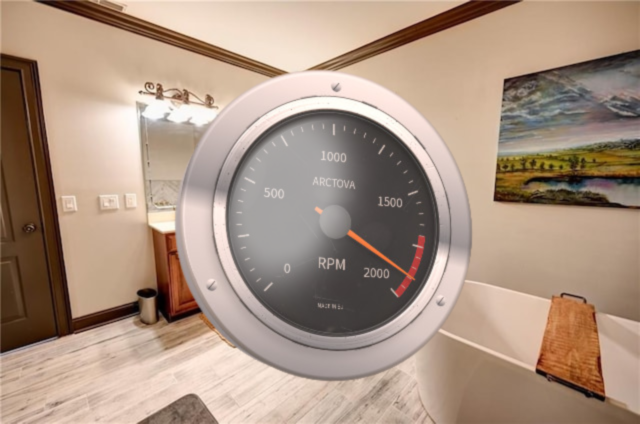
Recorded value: 1900rpm
